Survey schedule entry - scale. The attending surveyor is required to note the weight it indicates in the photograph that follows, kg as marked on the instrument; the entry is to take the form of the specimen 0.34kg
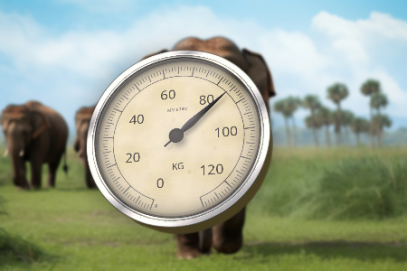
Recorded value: 85kg
